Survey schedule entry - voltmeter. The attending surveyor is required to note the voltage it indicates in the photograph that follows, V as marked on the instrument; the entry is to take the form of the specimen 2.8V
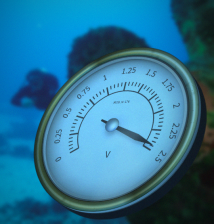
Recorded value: 2.45V
